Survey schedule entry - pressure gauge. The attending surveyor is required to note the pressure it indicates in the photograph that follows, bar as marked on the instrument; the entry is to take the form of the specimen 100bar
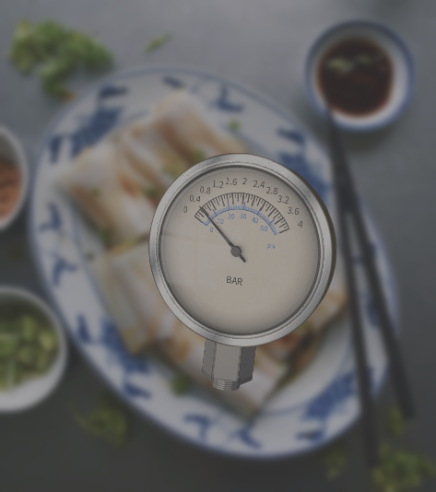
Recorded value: 0.4bar
